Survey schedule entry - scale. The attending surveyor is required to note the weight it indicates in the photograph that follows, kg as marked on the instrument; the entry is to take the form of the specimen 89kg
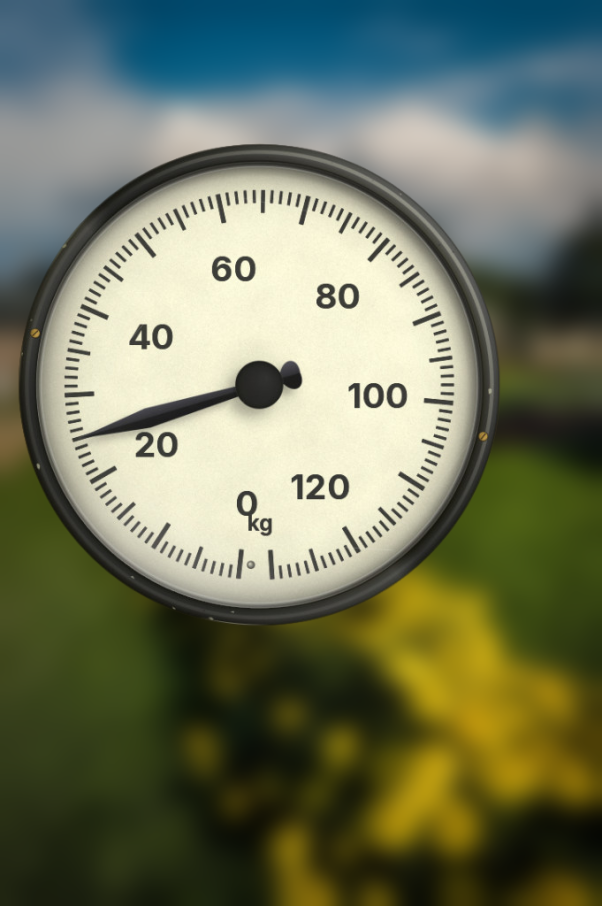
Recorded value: 25kg
